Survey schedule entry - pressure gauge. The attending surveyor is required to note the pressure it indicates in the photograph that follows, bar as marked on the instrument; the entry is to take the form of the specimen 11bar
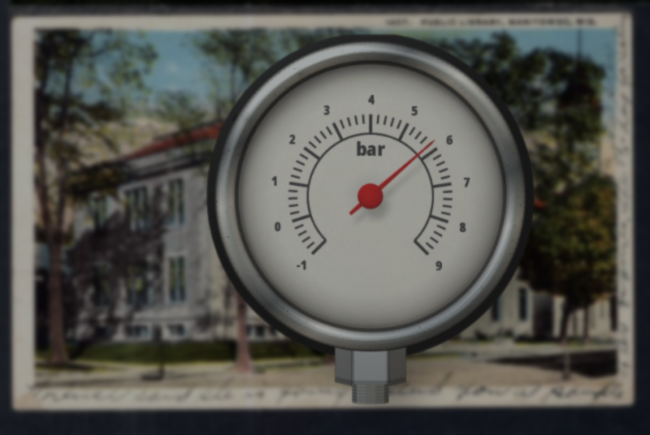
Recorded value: 5.8bar
